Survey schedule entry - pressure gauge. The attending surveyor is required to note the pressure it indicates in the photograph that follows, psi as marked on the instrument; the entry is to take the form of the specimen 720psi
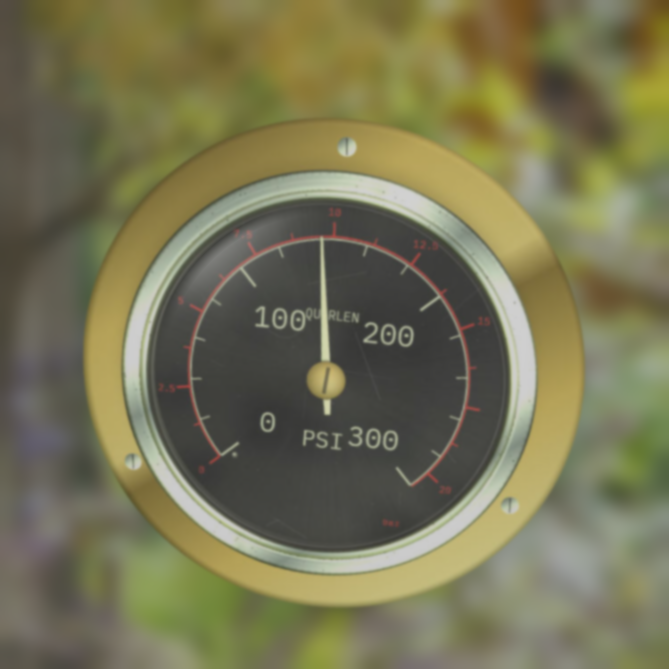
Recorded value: 140psi
